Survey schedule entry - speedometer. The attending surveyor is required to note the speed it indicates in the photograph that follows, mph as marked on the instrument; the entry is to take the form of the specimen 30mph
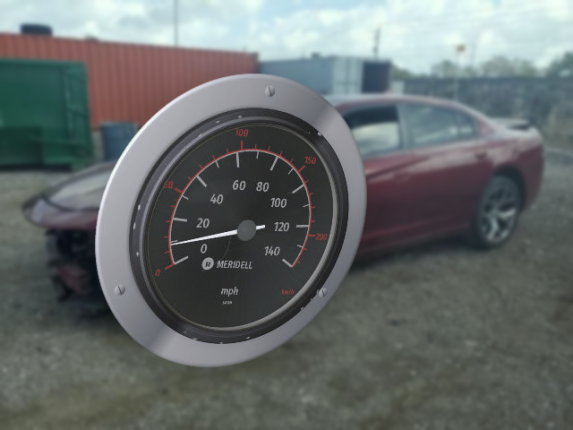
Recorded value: 10mph
